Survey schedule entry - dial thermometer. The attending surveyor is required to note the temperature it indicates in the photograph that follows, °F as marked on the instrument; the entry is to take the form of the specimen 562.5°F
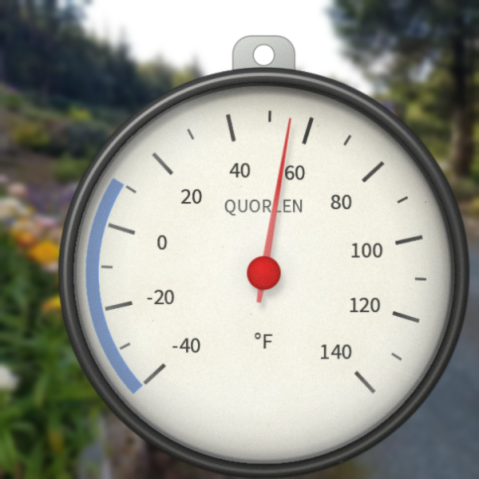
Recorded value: 55°F
